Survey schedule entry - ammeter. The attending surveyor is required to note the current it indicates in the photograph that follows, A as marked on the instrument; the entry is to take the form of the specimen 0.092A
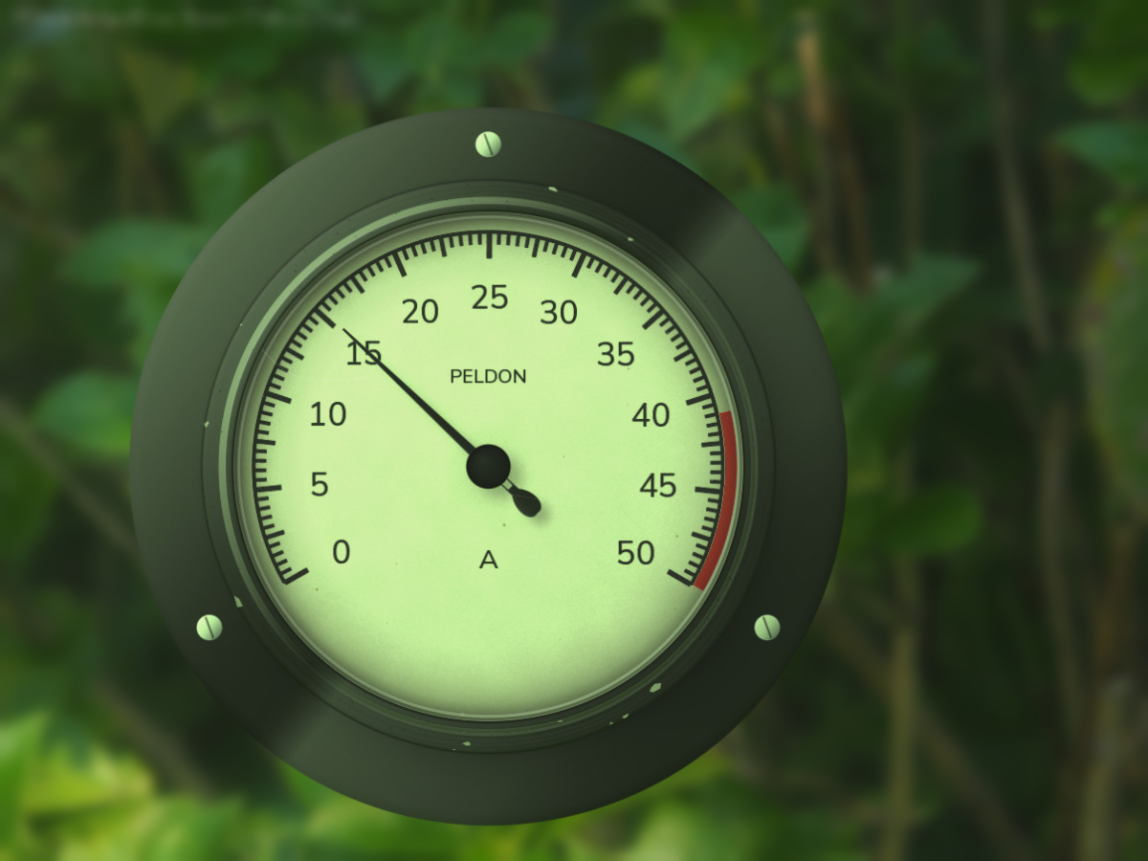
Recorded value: 15.25A
